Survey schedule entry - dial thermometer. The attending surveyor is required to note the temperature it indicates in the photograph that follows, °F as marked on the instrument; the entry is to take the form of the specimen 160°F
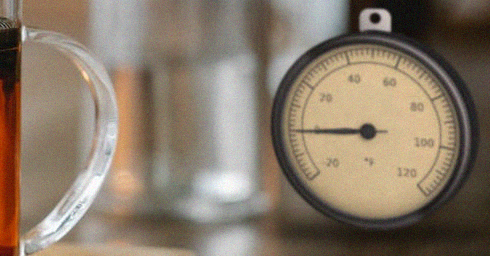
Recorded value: 0°F
